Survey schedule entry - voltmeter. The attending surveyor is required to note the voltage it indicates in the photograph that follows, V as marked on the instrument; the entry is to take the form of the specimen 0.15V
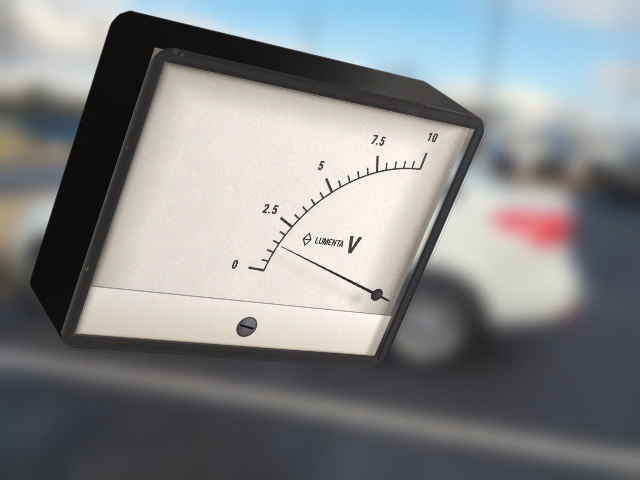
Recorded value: 1.5V
